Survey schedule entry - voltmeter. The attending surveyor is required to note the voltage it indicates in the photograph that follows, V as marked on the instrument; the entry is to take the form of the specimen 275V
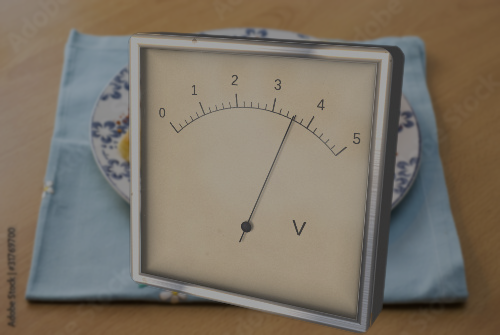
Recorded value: 3.6V
